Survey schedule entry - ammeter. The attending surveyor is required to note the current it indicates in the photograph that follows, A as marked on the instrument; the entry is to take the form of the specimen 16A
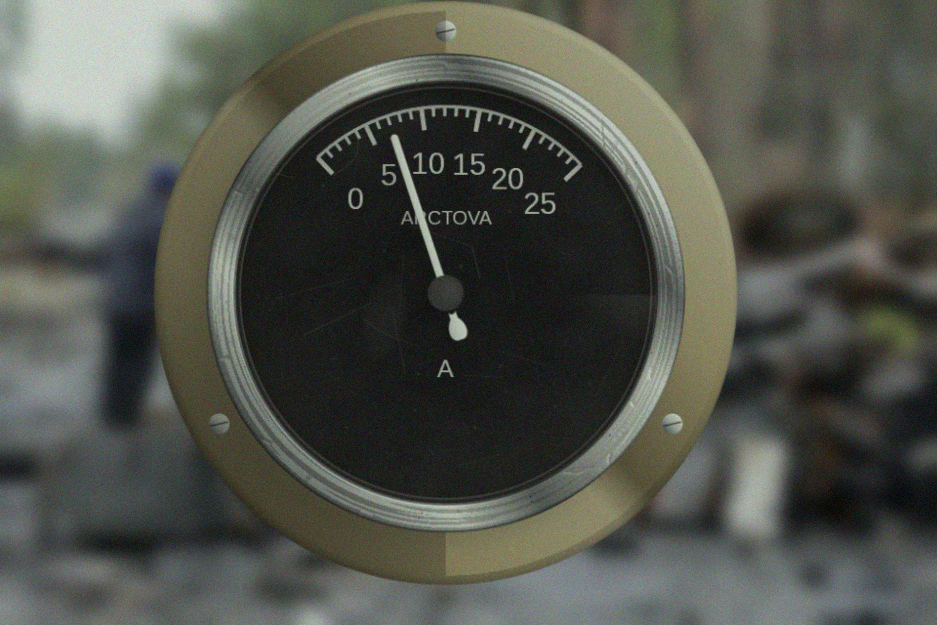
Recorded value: 7A
